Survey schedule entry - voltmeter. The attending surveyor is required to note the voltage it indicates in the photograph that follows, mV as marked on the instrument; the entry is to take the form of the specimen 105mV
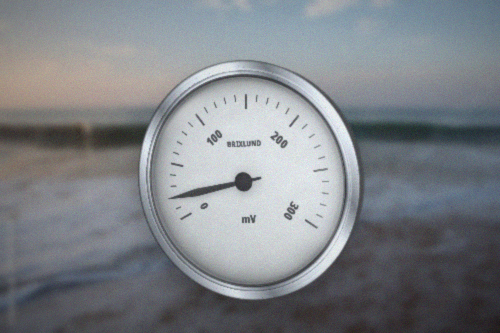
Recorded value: 20mV
